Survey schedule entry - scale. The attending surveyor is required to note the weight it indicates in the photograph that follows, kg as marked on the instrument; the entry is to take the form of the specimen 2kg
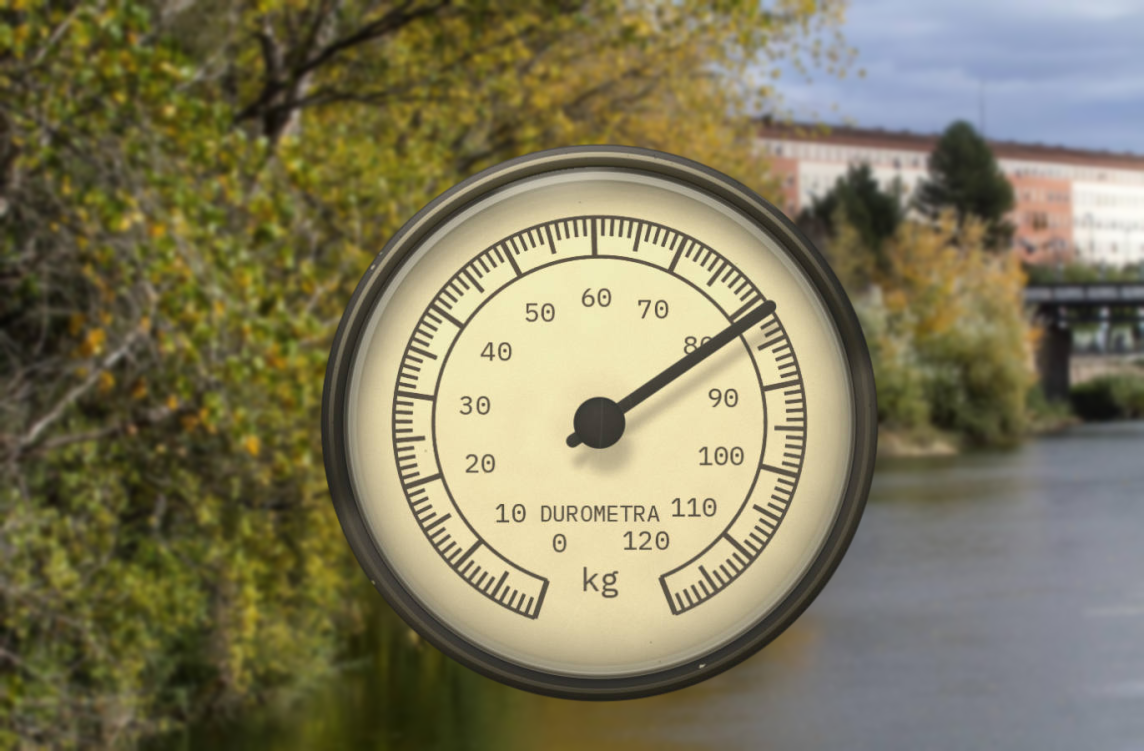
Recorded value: 81.5kg
